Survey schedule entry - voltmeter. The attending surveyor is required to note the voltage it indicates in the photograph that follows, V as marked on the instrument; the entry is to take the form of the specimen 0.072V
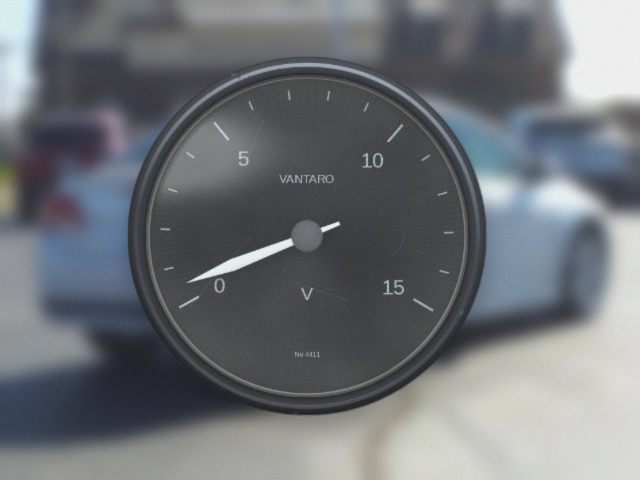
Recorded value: 0.5V
